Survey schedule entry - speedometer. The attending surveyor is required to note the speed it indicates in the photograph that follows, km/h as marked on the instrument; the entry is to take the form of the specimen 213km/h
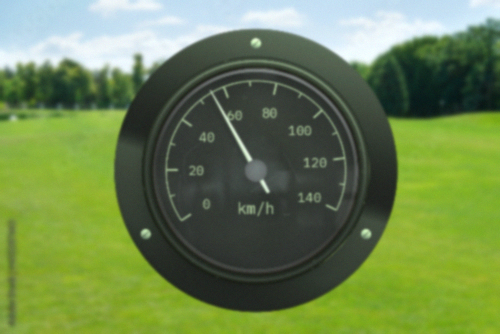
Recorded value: 55km/h
